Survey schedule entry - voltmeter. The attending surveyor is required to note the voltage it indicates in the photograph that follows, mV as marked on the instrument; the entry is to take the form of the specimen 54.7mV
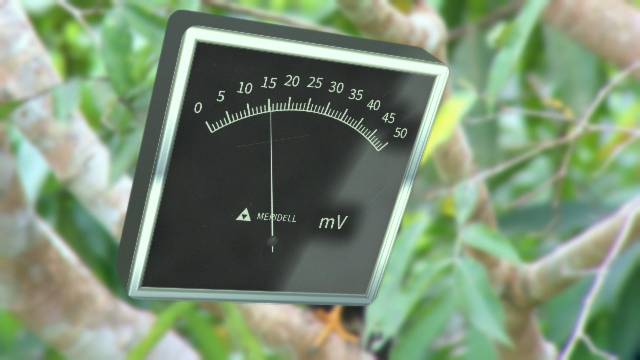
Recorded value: 15mV
